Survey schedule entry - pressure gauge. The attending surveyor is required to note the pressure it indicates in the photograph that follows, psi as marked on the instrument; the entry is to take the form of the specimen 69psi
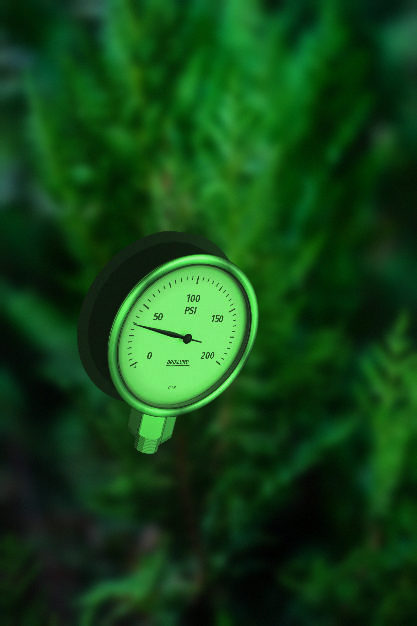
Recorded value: 35psi
